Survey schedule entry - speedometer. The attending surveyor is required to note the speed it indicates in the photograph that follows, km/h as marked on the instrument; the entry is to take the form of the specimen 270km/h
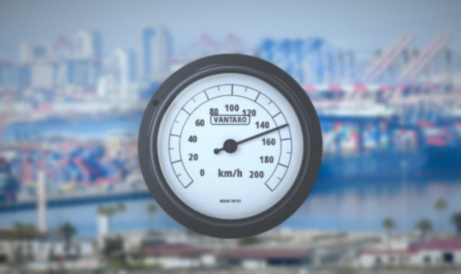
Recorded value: 150km/h
